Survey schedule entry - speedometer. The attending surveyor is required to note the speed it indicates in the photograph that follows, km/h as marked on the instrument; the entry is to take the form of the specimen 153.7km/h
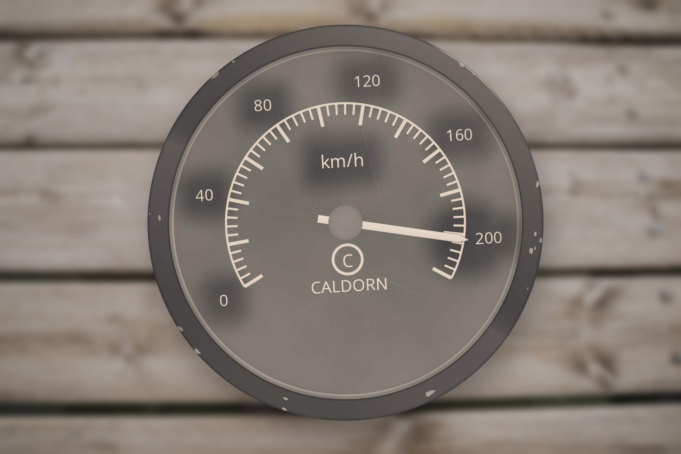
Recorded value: 202km/h
